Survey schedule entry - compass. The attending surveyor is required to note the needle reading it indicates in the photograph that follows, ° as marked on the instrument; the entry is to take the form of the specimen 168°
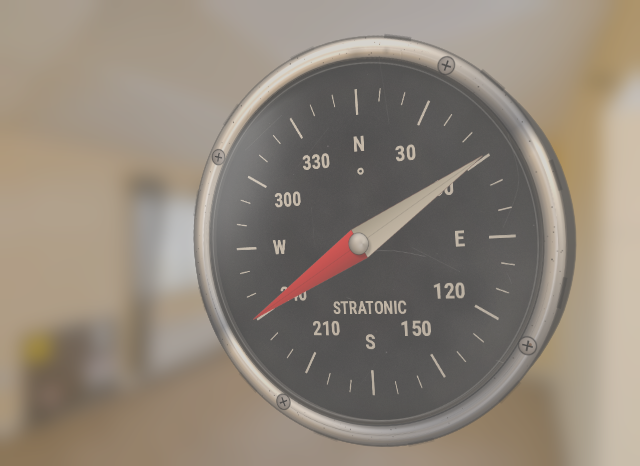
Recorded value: 240°
